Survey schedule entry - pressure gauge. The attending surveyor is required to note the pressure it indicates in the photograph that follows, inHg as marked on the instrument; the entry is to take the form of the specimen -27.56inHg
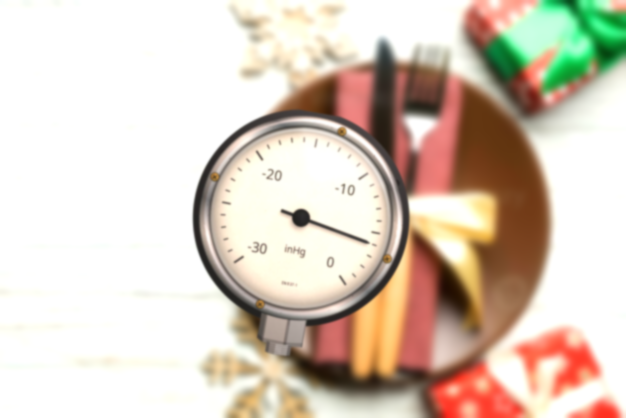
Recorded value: -4inHg
